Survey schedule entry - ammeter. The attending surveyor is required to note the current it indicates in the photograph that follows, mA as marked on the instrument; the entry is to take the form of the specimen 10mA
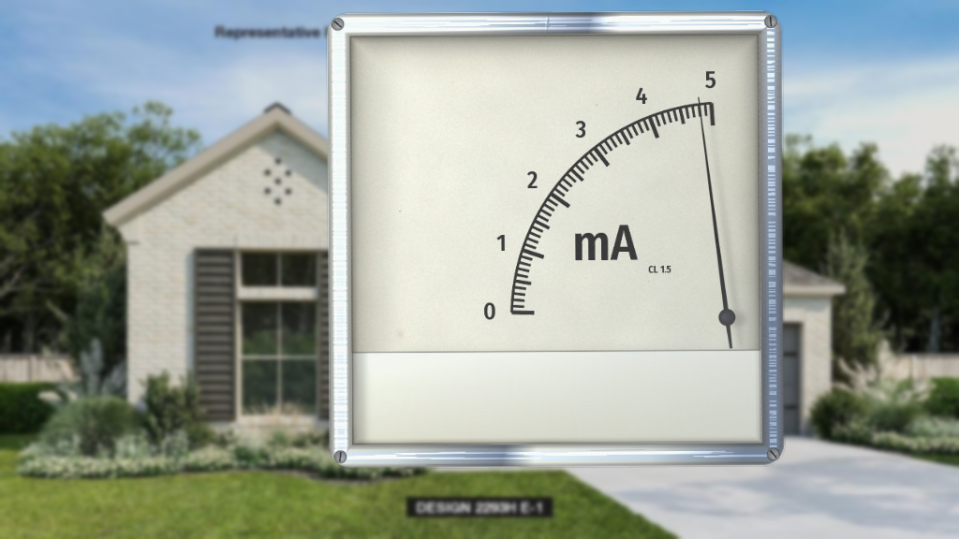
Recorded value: 4.8mA
